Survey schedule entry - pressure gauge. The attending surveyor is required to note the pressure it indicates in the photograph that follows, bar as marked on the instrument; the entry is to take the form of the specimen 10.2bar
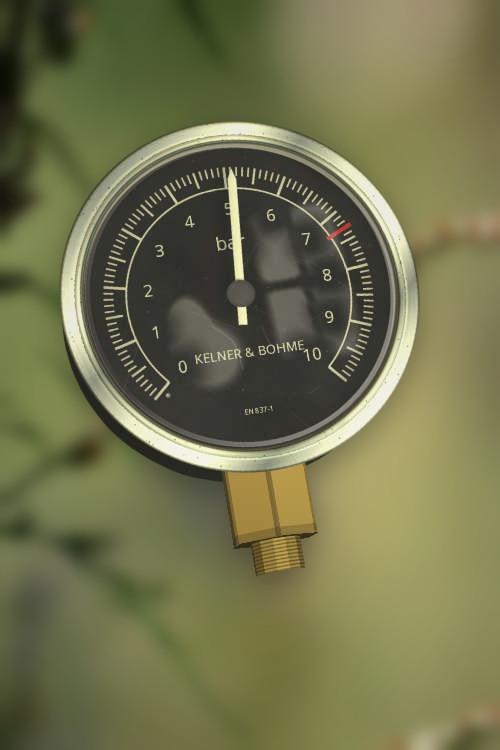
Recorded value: 5.1bar
